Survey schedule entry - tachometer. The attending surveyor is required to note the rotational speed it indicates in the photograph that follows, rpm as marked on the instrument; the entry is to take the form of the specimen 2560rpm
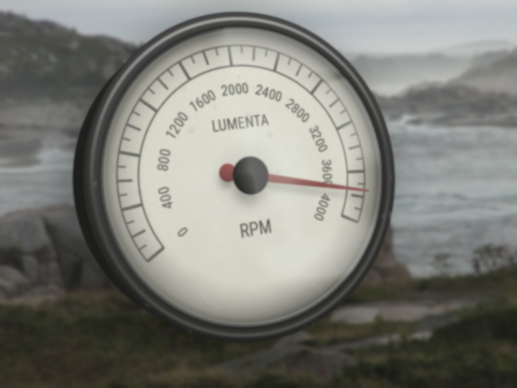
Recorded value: 3750rpm
